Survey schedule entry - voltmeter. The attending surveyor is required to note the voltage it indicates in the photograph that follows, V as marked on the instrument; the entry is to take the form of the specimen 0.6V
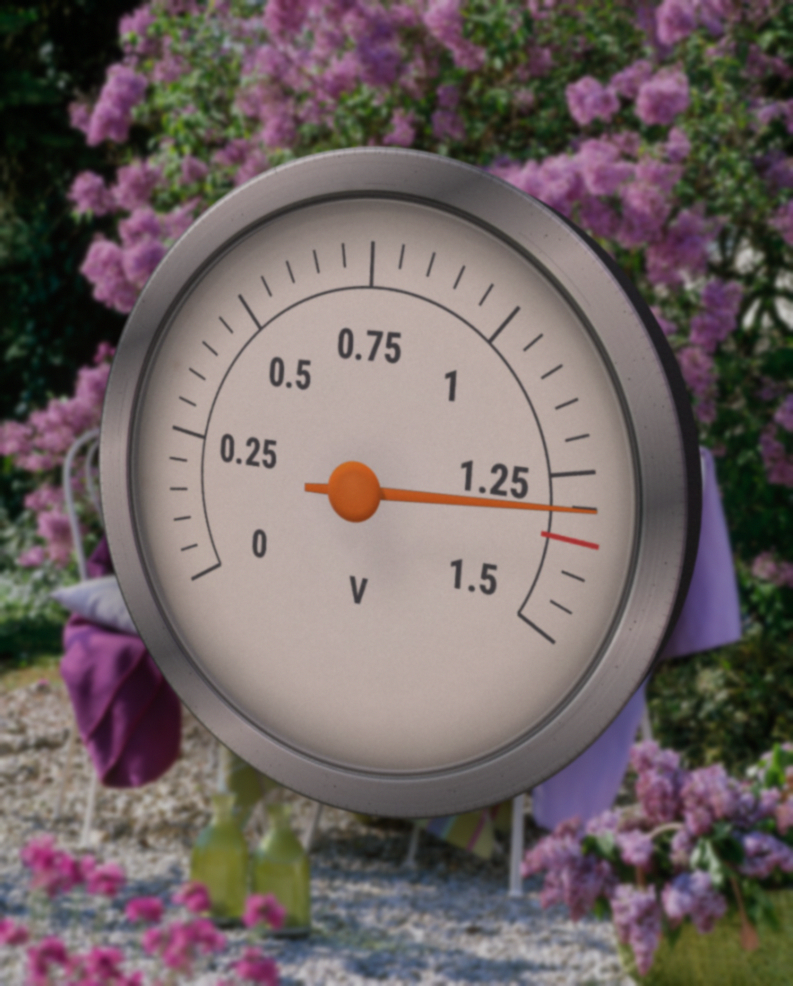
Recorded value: 1.3V
